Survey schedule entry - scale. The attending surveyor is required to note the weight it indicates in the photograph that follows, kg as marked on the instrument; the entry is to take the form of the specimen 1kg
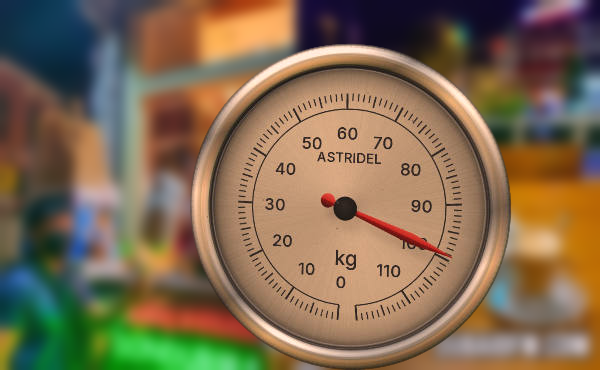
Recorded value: 99kg
